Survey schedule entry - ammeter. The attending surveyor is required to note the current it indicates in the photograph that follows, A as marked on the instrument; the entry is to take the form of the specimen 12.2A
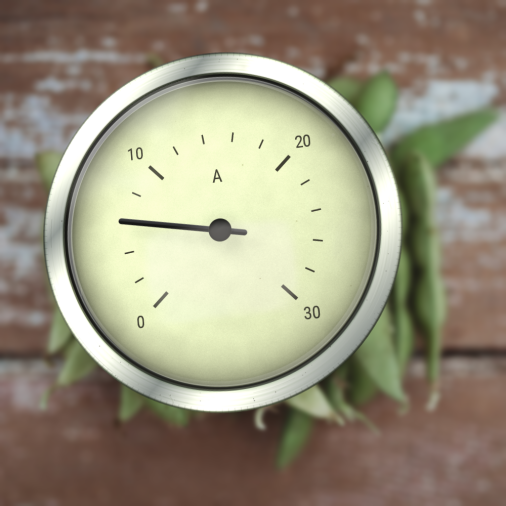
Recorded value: 6A
